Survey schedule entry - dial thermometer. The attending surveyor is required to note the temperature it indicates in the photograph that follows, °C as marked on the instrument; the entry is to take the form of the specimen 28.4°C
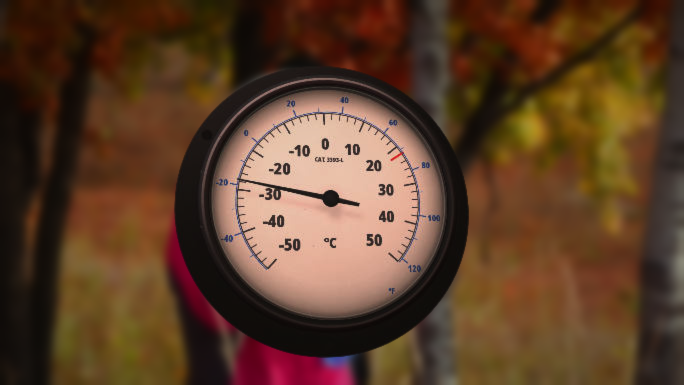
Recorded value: -28°C
